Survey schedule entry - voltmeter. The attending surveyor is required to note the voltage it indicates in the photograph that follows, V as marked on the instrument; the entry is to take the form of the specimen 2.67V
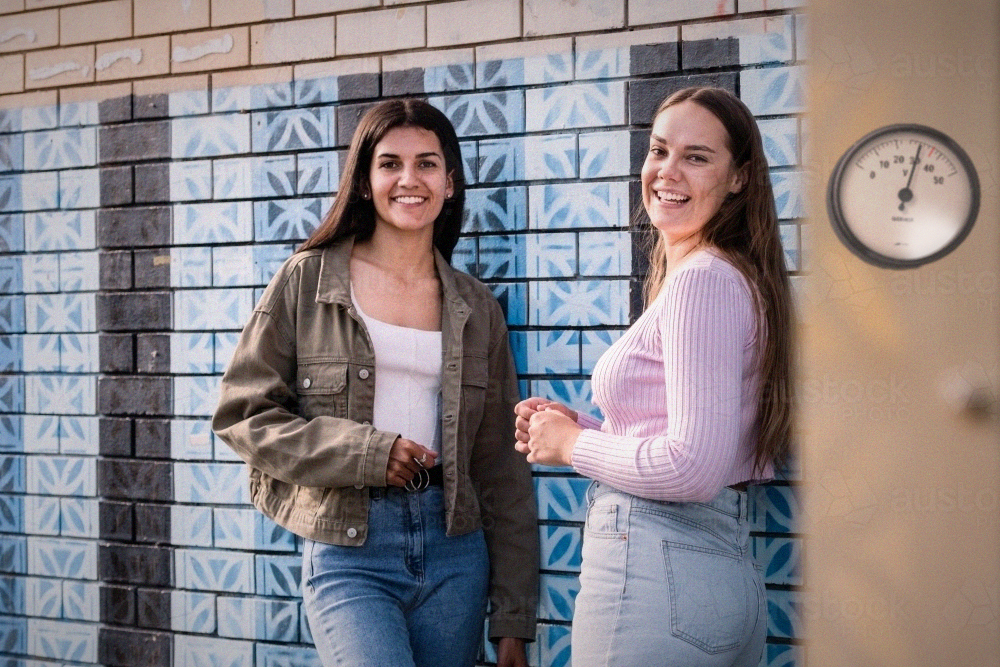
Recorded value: 30V
